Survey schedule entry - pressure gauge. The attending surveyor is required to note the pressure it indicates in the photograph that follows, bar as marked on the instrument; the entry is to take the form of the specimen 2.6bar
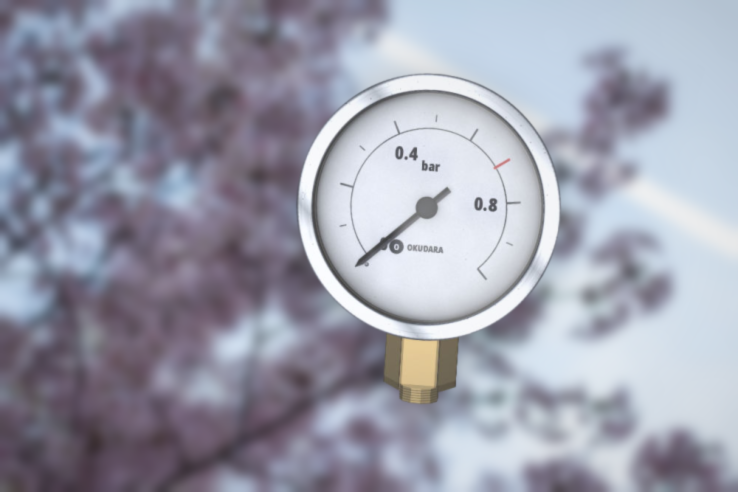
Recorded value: 0bar
